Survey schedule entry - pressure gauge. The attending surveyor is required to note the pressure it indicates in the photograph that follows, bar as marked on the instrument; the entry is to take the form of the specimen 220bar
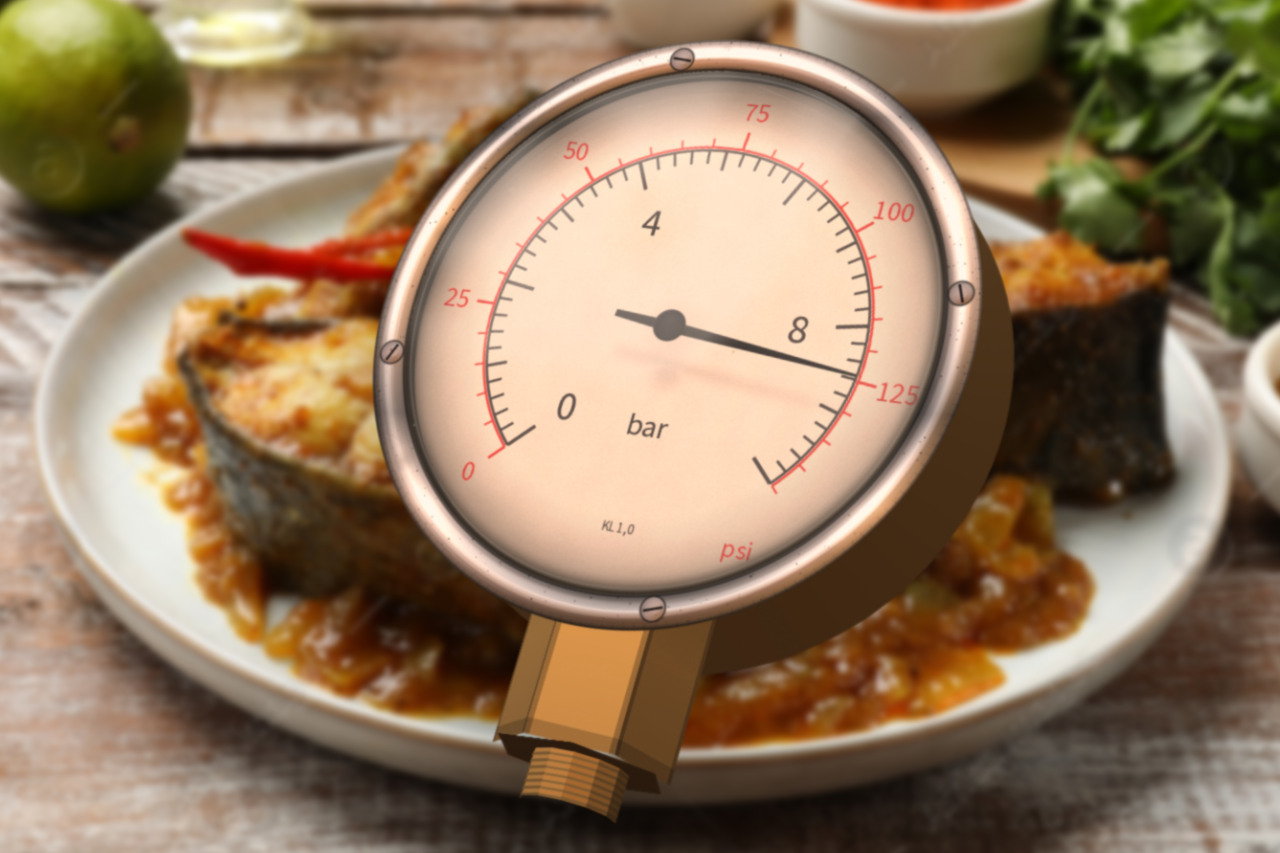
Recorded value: 8.6bar
